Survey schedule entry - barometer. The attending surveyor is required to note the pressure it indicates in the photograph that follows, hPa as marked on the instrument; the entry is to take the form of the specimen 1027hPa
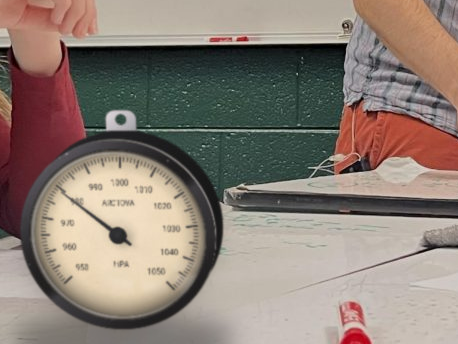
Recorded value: 980hPa
